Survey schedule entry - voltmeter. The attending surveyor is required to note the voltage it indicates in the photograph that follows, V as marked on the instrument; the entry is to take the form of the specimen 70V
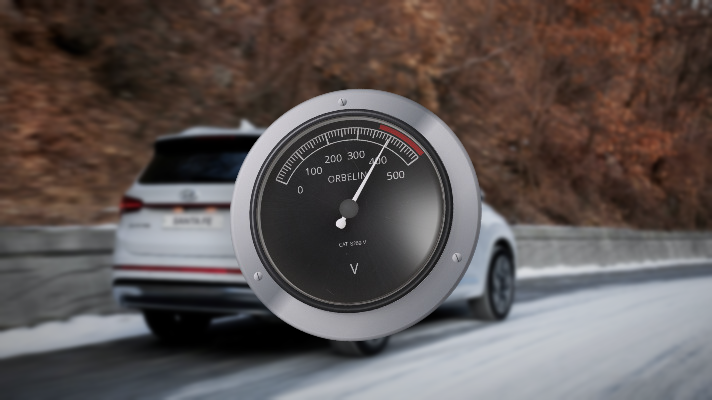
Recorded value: 400V
